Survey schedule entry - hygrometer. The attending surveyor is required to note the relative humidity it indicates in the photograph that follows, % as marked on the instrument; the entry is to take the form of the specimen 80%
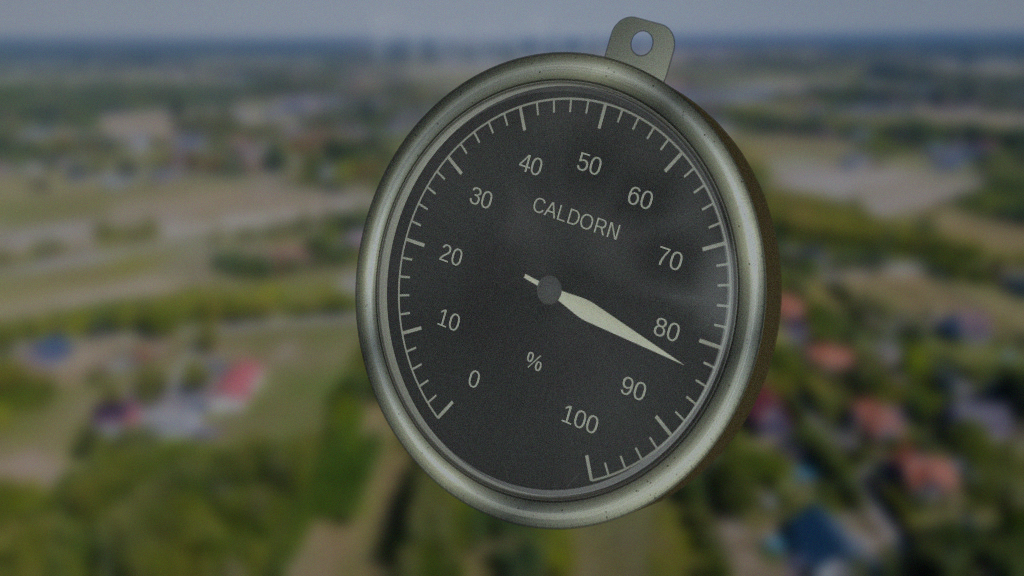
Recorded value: 83%
